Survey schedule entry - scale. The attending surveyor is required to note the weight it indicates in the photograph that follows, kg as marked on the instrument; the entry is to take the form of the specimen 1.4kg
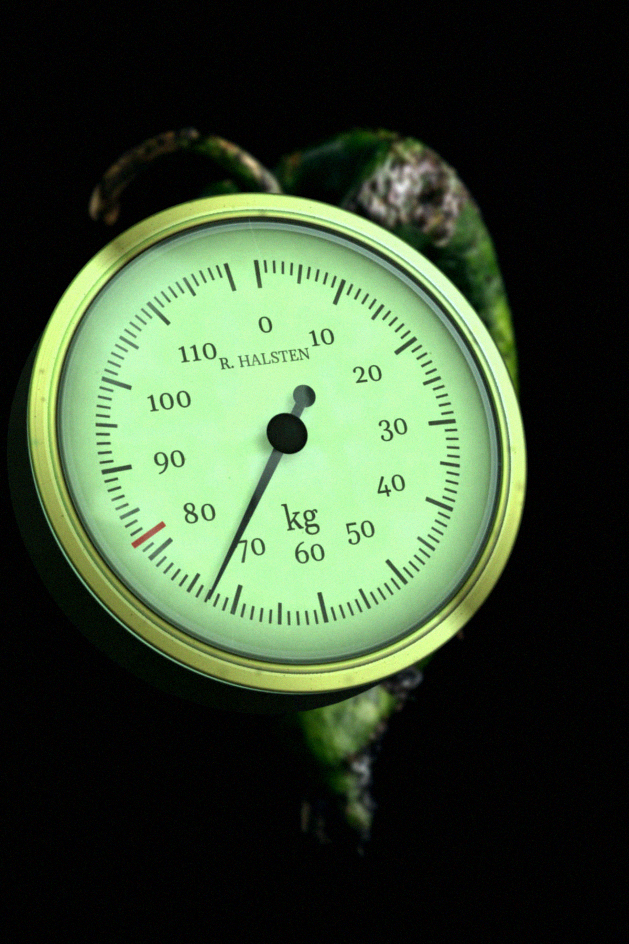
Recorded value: 73kg
